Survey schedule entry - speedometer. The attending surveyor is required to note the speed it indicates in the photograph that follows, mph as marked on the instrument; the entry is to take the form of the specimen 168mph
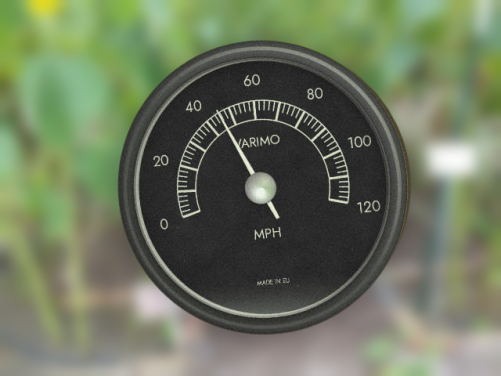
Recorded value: 46mph
